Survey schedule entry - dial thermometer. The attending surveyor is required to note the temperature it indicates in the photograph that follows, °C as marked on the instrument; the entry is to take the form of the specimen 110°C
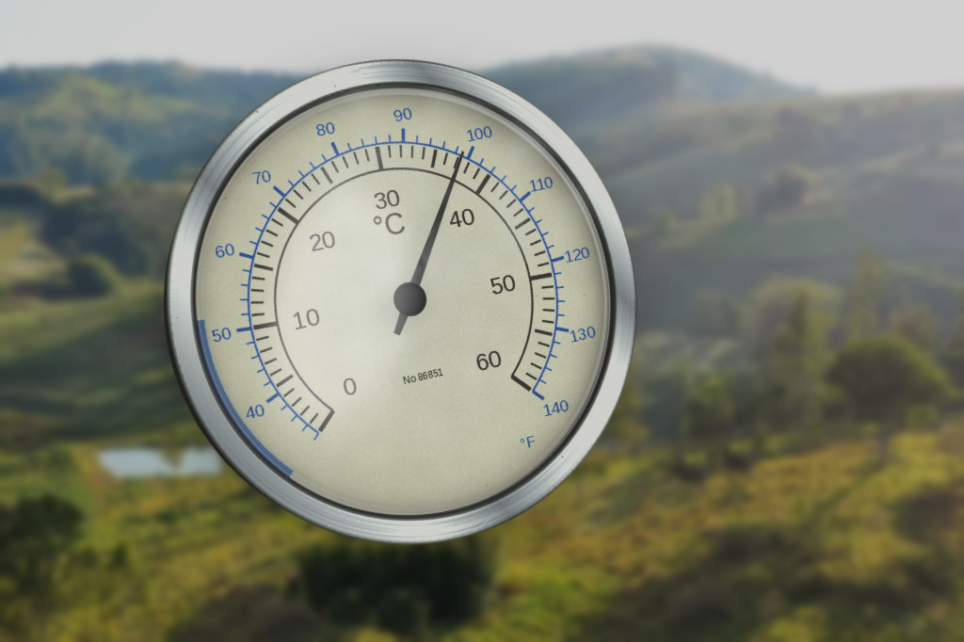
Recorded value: 37°C
